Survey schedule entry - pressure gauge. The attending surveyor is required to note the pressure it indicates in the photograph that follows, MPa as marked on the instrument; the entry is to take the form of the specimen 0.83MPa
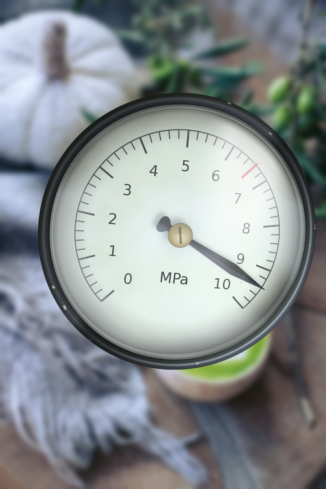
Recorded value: 9.4MPa
